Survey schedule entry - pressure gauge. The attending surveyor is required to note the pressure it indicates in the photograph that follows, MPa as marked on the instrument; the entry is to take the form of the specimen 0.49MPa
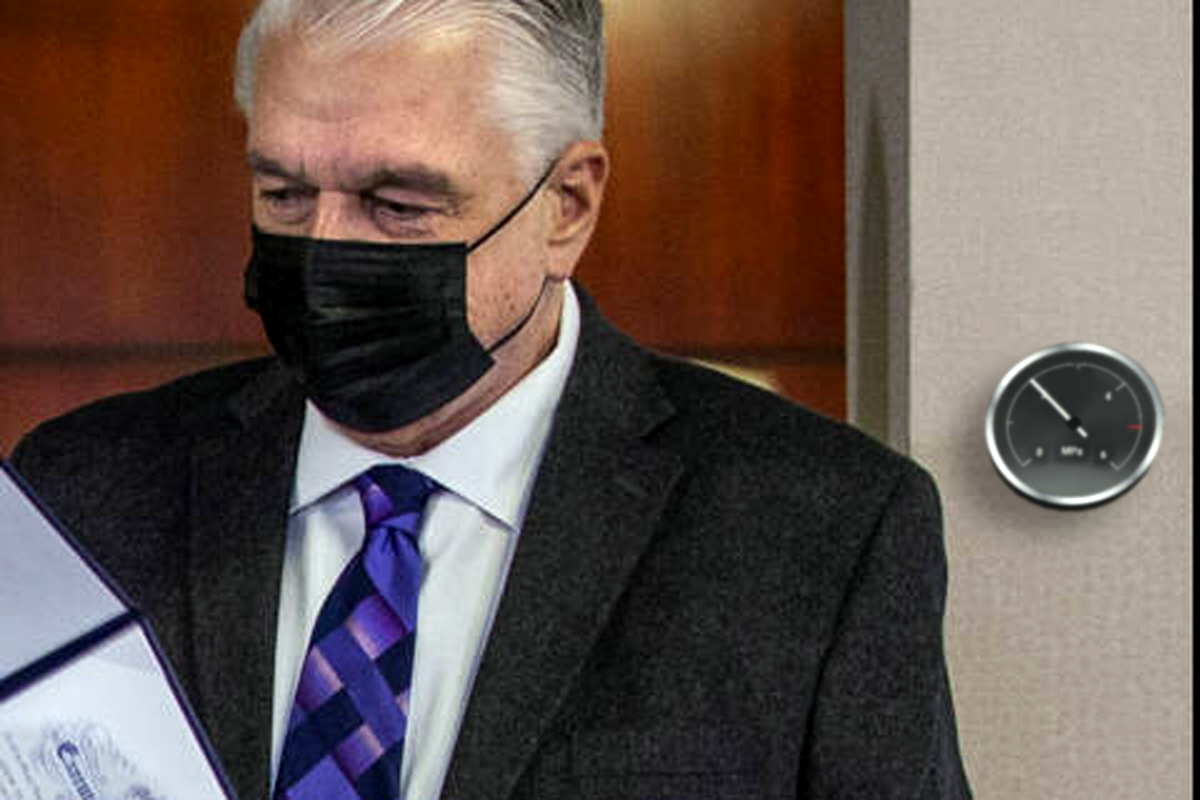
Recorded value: 2MPa
